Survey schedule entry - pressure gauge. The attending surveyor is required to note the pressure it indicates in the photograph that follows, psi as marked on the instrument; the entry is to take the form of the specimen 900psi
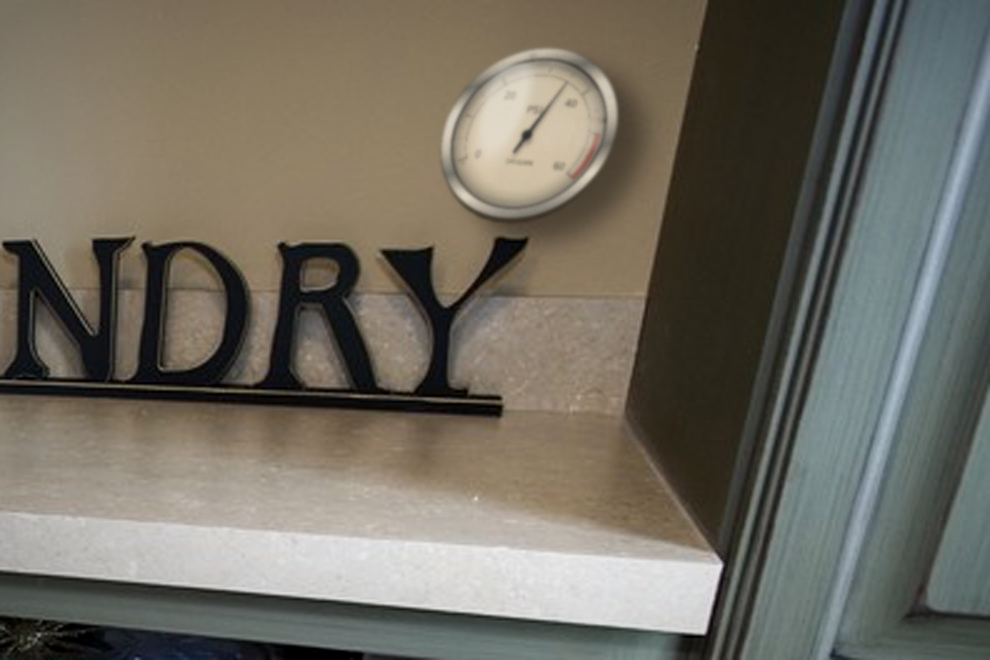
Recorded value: 35psi
